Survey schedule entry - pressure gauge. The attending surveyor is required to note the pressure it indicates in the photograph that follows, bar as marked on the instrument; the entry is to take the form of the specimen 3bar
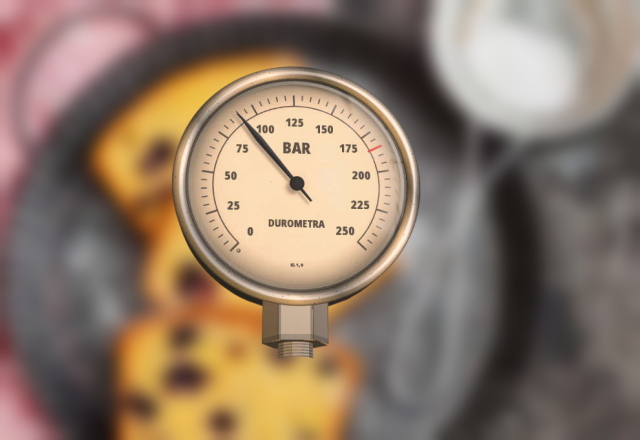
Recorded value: 90bar
